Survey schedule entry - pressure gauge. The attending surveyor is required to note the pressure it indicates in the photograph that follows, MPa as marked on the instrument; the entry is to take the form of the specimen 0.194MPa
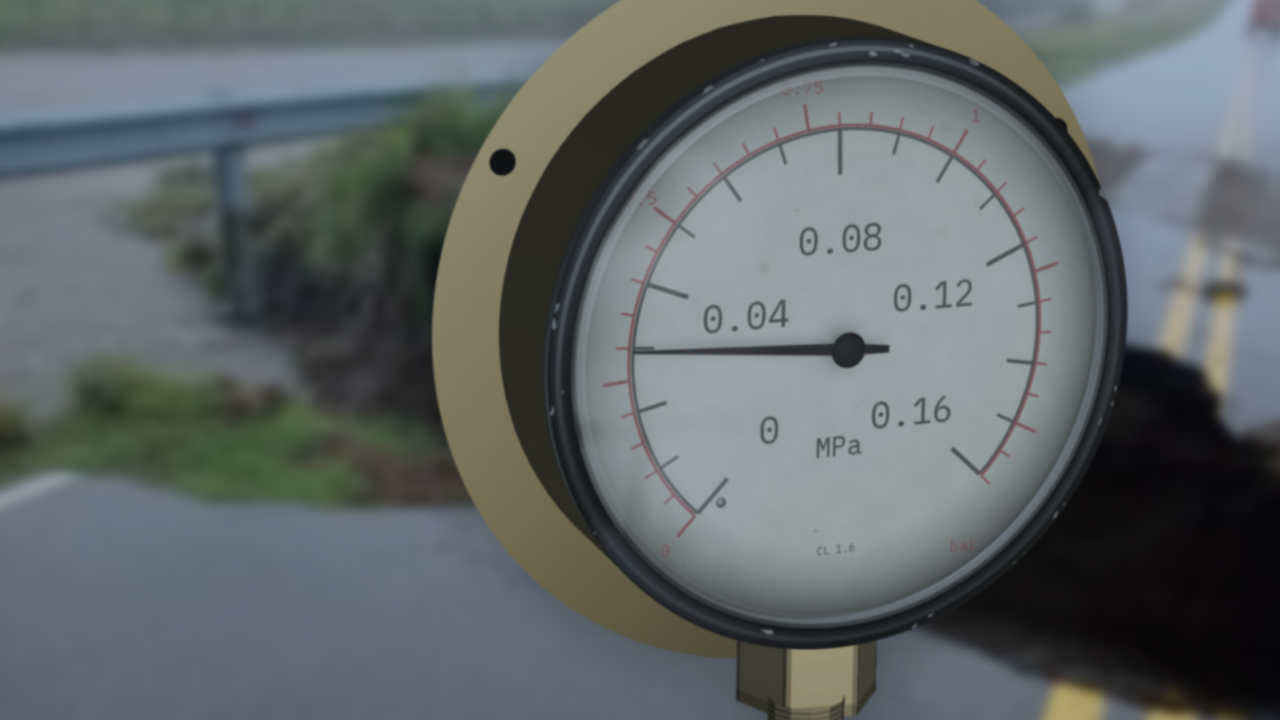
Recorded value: 0.03MPa
